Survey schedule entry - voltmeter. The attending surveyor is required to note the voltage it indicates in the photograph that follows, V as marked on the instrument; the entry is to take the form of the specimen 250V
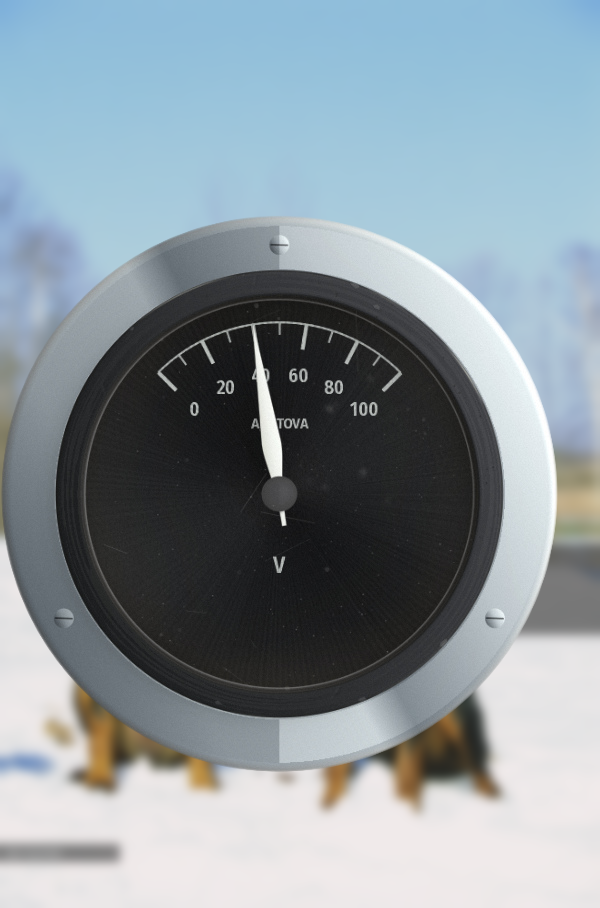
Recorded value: 40V
